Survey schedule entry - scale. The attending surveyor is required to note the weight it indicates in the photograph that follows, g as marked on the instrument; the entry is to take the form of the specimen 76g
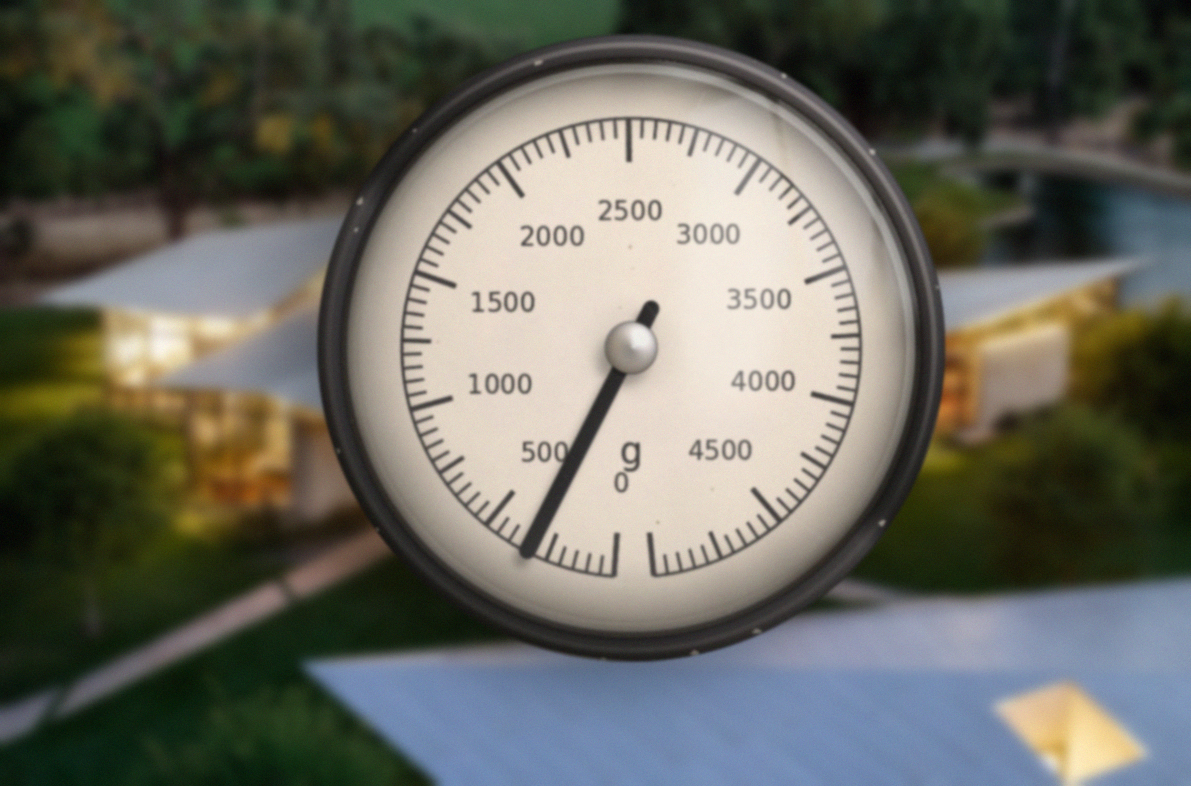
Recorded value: 325g
